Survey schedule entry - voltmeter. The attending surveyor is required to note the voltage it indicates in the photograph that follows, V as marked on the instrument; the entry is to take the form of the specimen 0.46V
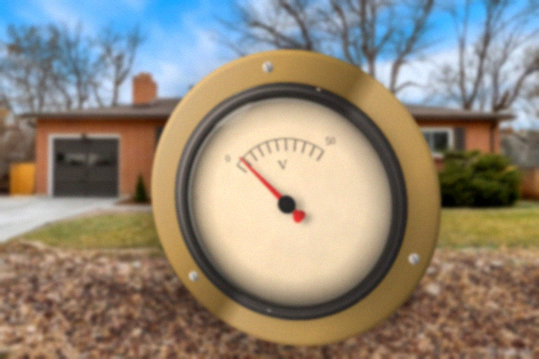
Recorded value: 5V
